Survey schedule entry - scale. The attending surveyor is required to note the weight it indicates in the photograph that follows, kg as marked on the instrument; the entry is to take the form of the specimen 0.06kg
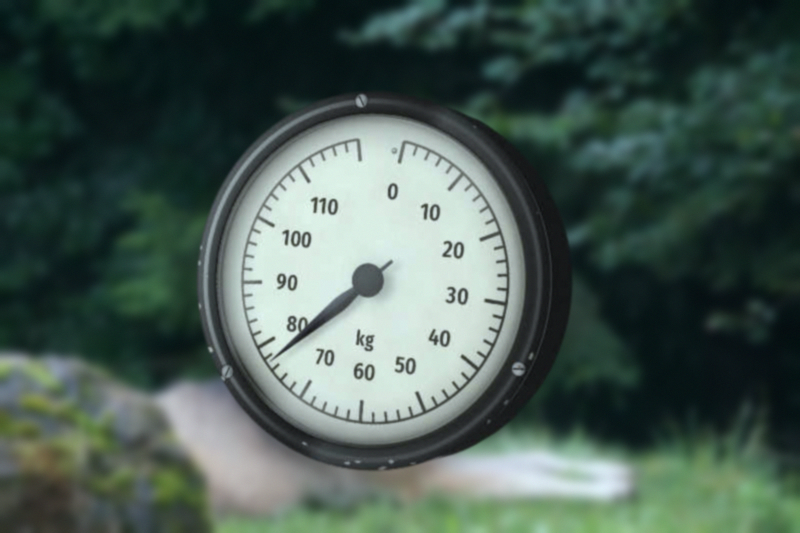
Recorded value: 77kg
